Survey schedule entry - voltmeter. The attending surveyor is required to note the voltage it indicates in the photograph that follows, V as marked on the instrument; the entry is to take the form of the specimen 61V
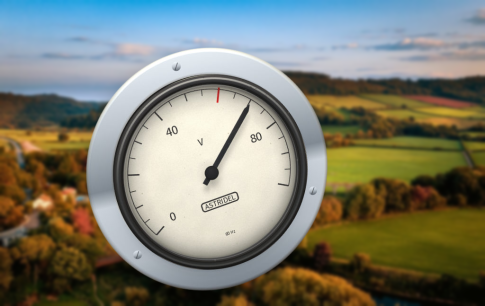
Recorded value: 70V
